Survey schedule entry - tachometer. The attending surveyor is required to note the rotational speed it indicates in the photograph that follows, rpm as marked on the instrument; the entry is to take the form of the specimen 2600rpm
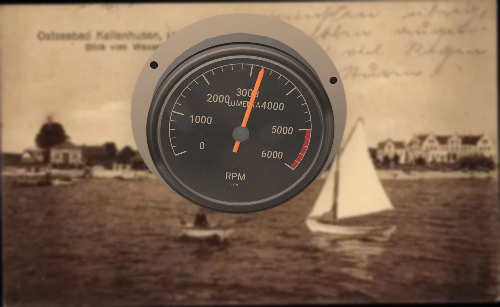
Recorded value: 3200rpm
